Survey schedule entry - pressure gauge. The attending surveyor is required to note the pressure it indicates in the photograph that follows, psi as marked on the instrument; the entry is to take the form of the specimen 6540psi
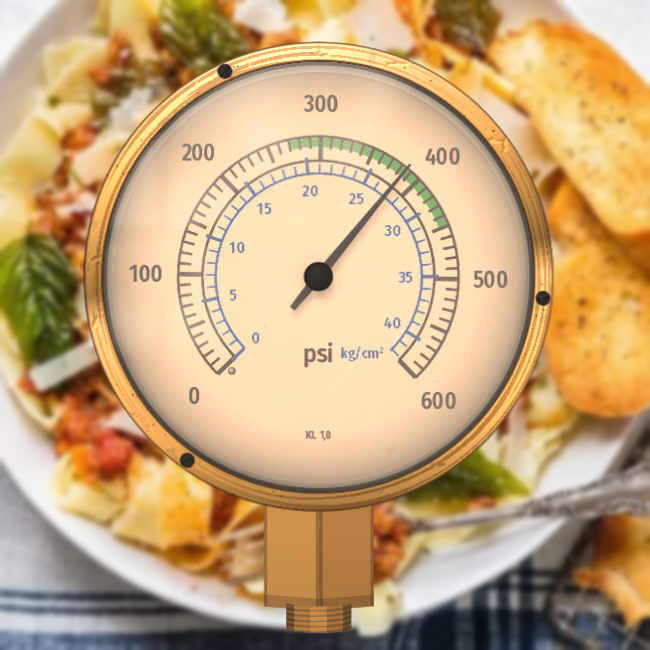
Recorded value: 385psi
